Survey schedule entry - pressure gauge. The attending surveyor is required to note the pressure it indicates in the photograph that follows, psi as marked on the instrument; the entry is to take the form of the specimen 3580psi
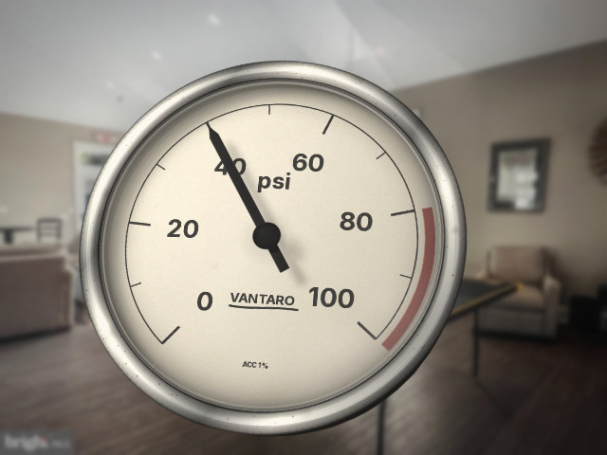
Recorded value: 40psi
